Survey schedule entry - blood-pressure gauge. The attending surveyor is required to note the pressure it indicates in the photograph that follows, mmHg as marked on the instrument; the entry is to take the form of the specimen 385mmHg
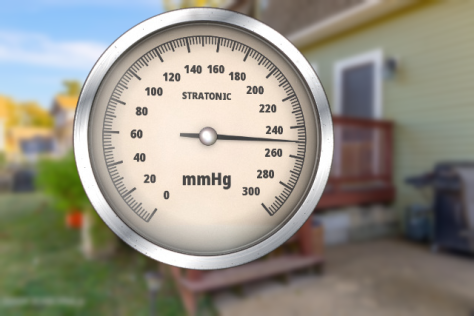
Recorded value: 250mmHg
